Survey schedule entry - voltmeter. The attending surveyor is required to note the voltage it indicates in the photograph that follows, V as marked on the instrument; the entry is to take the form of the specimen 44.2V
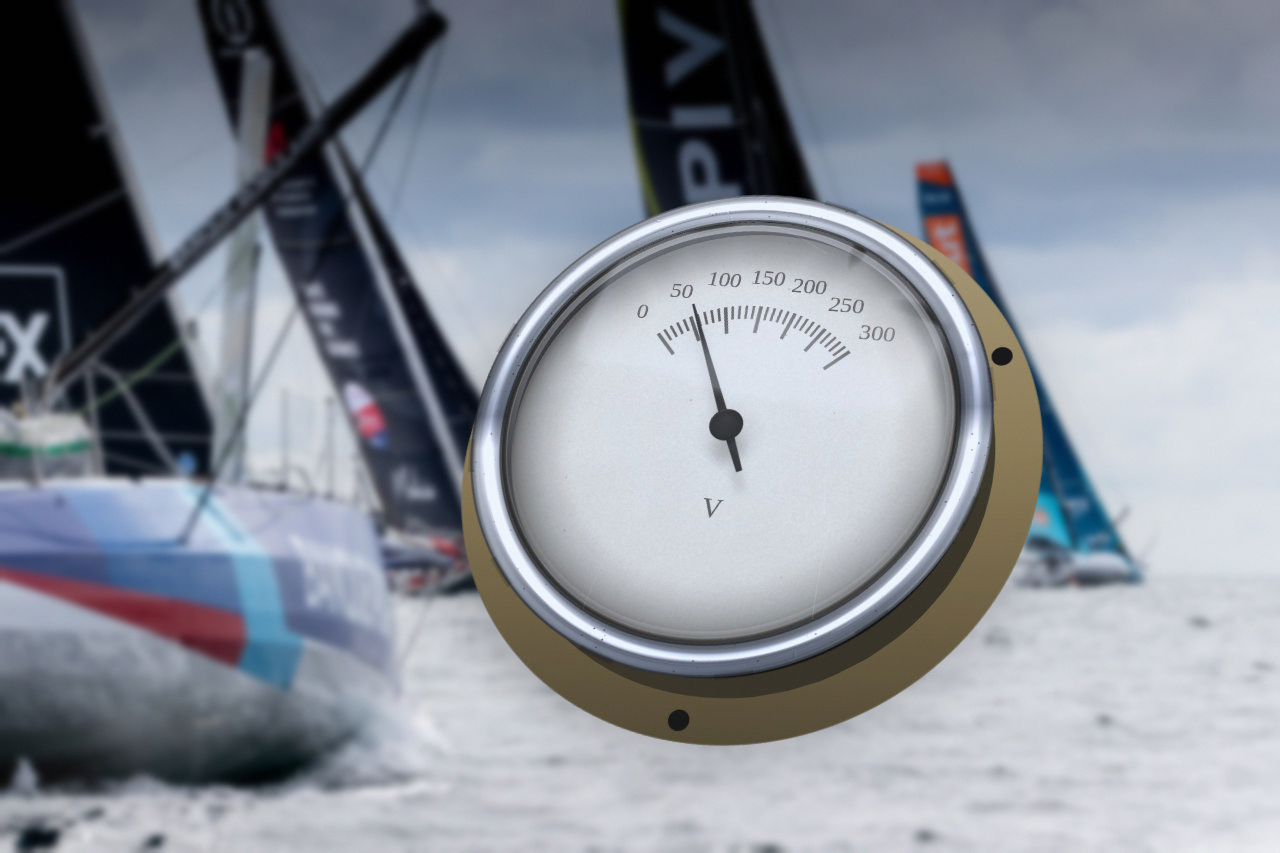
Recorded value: 60V
